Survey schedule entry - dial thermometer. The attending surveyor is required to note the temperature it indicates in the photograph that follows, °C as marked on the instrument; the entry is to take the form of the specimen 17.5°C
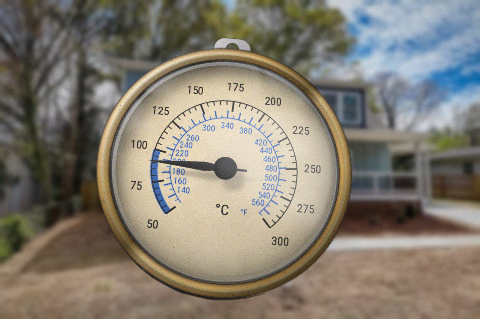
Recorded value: 90°C
